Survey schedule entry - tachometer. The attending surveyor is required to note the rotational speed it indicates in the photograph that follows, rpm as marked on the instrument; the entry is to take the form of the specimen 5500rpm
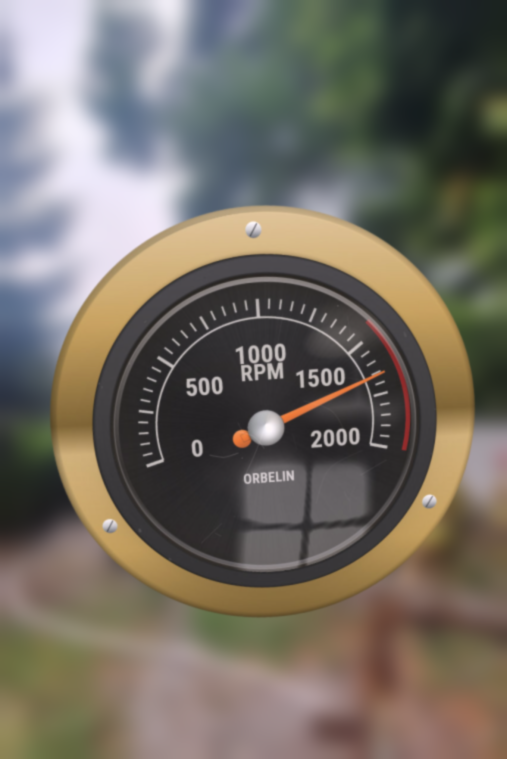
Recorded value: 1650rpm
